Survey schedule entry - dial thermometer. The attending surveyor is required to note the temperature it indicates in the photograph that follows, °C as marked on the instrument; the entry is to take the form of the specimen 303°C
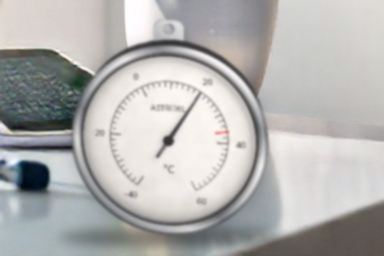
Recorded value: 20°C
